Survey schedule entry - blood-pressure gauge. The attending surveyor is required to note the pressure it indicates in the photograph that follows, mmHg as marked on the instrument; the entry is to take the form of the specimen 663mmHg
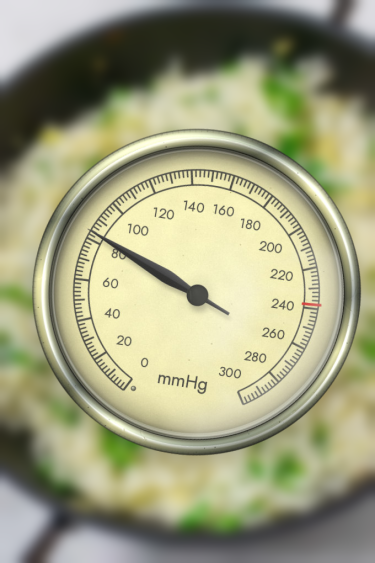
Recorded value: 84mmHg
